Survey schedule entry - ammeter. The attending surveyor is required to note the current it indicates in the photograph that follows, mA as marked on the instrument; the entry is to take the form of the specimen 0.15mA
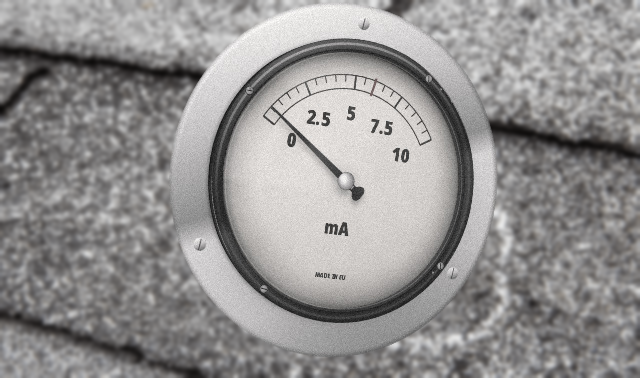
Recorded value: 0.5mA
